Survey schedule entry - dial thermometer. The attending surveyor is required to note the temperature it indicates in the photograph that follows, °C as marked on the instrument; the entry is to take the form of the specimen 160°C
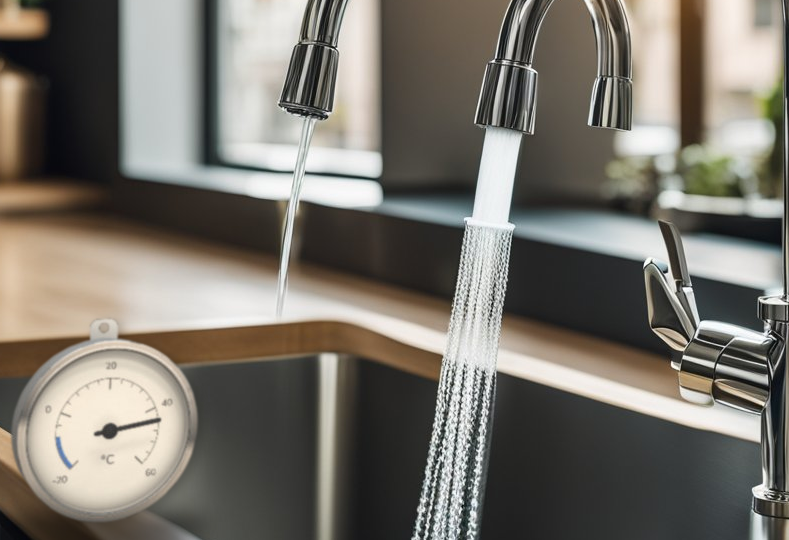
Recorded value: 44°C
